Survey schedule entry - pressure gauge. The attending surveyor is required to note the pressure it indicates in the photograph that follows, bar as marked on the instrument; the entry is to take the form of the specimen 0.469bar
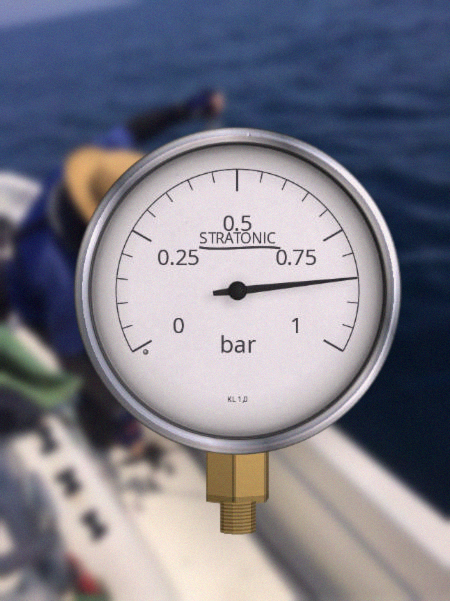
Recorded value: 0.85bar
